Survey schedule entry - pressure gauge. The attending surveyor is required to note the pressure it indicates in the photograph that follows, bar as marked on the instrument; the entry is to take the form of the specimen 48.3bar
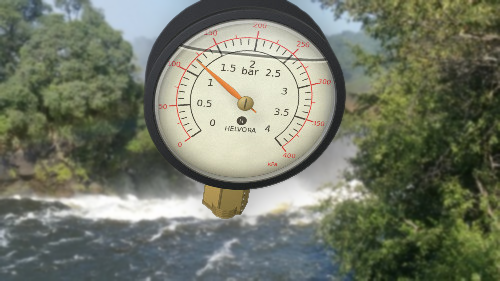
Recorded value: 1.2bar
